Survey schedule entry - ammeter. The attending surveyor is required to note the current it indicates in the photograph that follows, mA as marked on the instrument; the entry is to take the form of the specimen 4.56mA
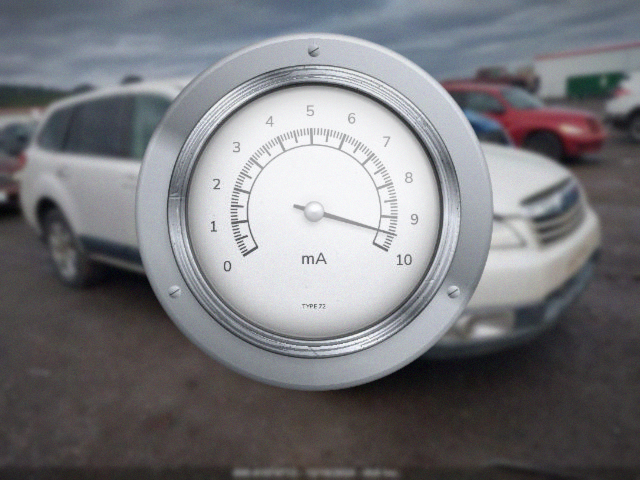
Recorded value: 9.5mA
